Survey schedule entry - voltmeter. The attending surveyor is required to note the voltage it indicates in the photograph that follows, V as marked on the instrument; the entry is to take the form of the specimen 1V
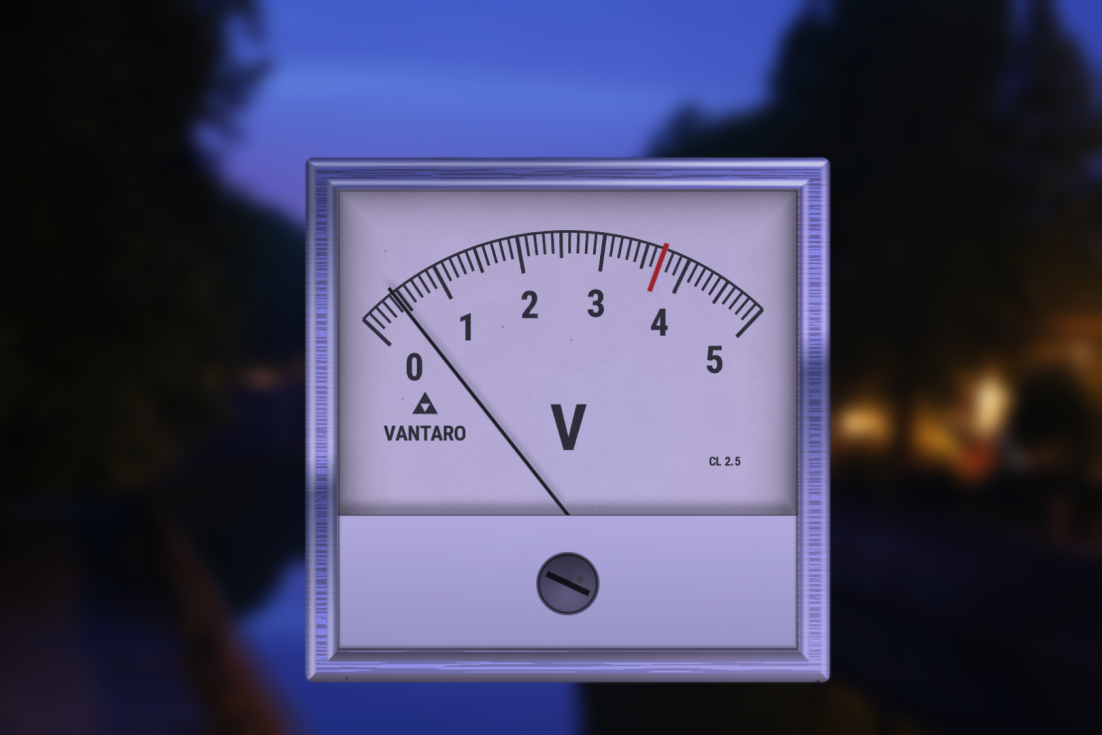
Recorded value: 0.45V
